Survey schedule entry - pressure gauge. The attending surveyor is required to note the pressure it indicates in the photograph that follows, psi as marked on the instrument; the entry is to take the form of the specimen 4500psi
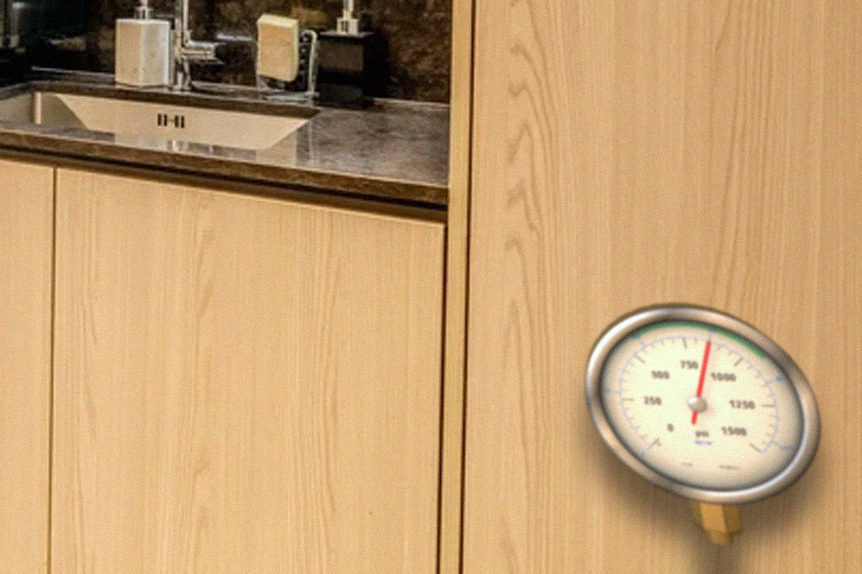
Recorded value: 850psi
